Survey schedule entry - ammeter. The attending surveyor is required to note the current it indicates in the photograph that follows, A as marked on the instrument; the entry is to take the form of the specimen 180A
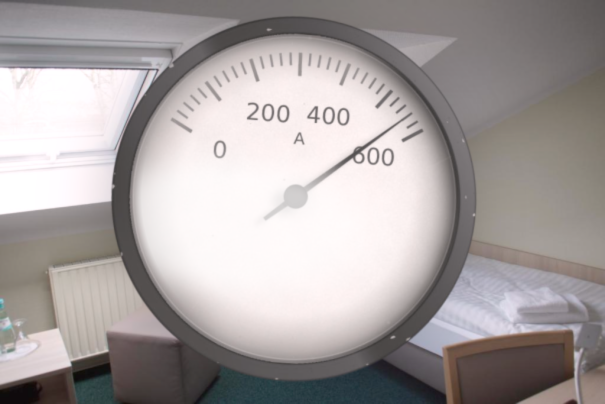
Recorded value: 560A
